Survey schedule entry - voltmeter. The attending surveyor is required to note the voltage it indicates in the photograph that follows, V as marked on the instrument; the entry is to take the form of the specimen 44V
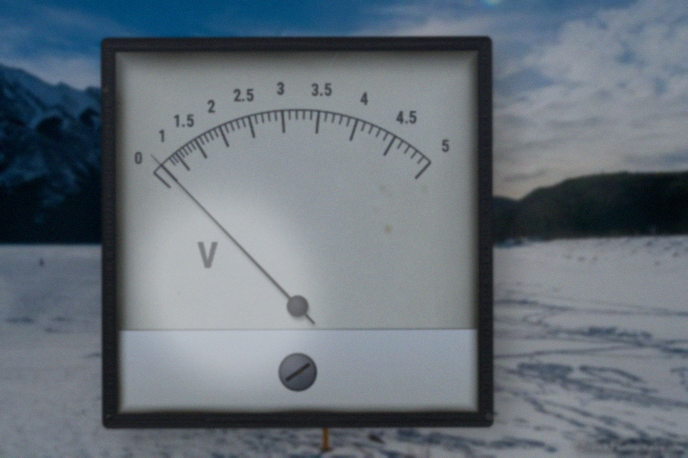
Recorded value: 0.5V
